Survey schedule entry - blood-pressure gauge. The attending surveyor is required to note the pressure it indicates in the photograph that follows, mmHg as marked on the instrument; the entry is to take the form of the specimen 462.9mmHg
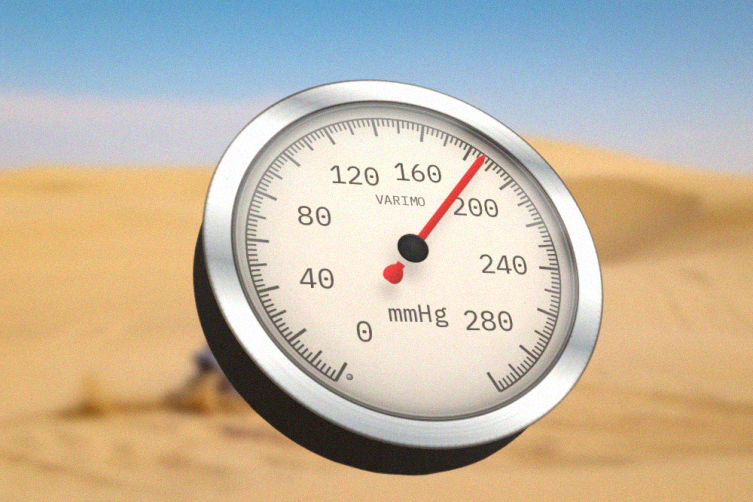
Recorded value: 186mmHg
